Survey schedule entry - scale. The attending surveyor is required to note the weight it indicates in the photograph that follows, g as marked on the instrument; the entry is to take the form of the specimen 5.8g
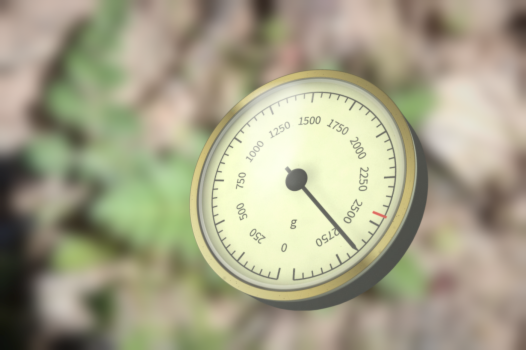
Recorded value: 2650g
